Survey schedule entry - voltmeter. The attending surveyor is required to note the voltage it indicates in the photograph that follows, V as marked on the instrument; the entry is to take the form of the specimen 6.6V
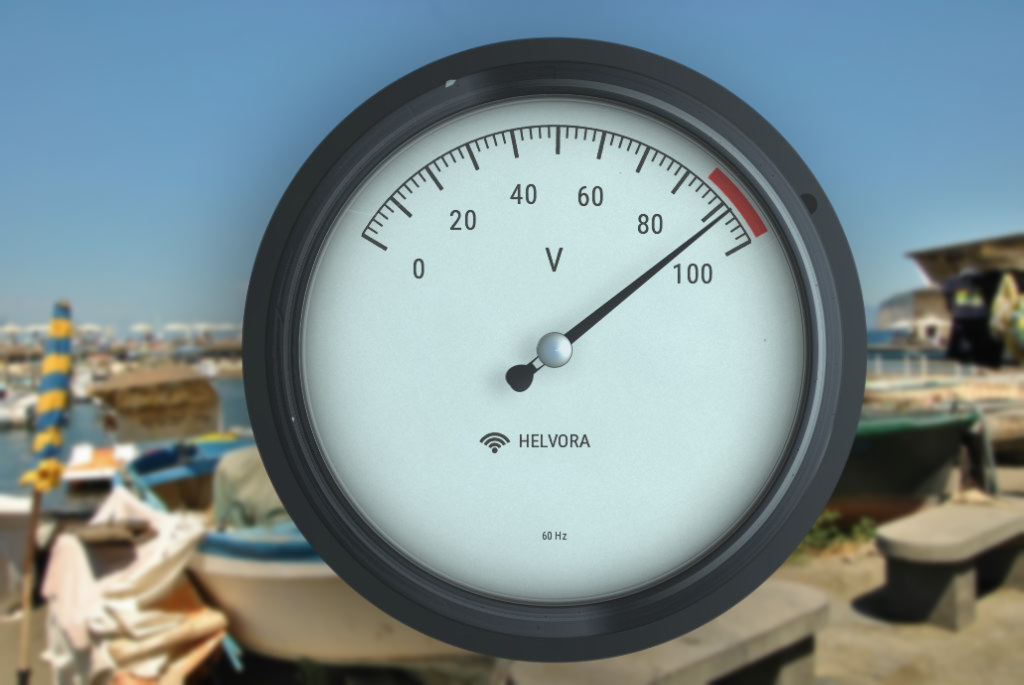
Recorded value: 92V
